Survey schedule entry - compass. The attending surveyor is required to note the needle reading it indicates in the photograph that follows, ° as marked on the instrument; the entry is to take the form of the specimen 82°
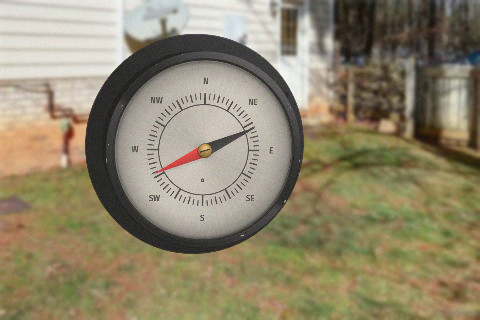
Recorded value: 245°
